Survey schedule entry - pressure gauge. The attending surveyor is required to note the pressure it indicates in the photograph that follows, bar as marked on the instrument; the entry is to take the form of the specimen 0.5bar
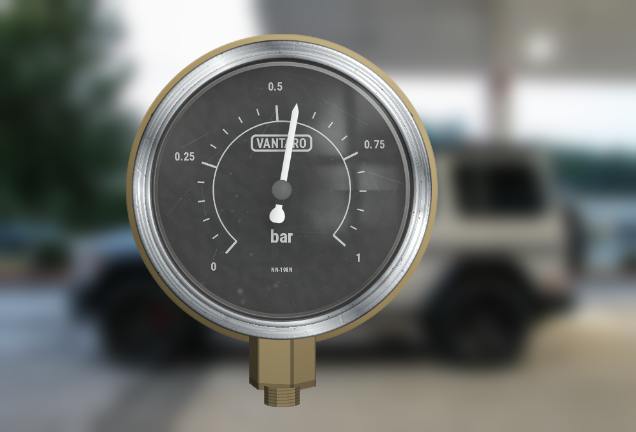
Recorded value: 0.55bar
